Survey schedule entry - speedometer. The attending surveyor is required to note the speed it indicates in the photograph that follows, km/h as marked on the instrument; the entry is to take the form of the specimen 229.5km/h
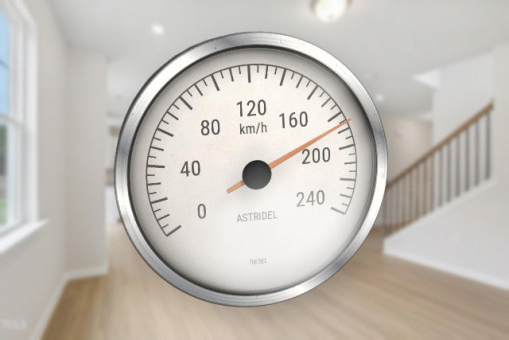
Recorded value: 185km/h
